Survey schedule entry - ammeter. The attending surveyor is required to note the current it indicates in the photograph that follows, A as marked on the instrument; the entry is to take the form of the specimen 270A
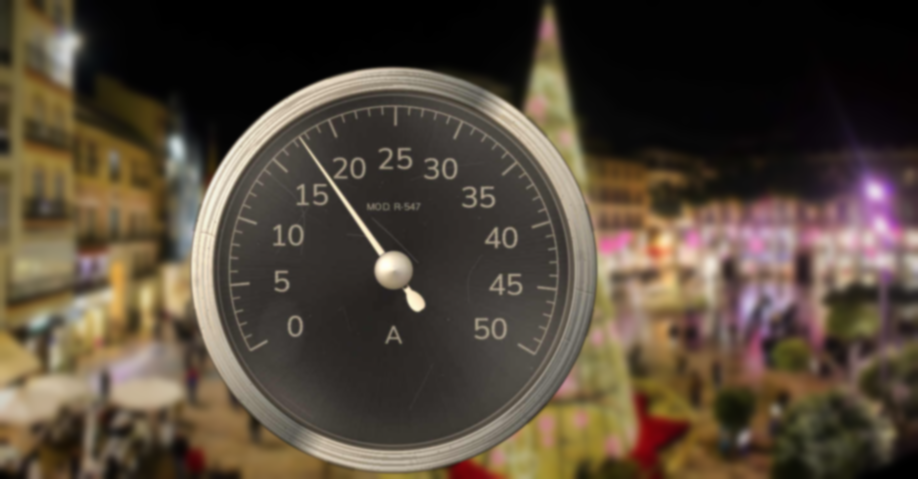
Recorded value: 17.5A
